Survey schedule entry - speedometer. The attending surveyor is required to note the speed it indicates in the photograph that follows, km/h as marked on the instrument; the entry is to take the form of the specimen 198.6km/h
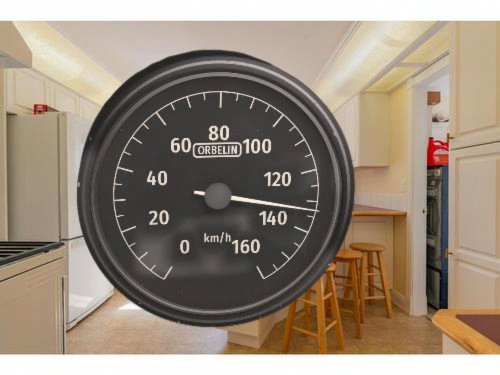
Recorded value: 132.5km/h
